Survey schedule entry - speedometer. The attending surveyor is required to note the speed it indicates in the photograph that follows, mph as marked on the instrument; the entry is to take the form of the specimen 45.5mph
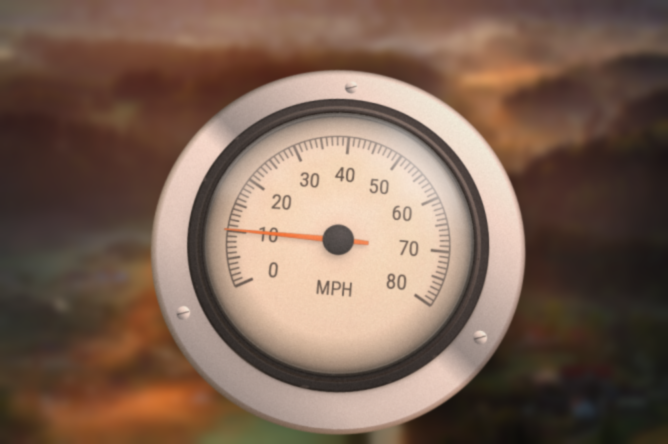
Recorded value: 10mph
